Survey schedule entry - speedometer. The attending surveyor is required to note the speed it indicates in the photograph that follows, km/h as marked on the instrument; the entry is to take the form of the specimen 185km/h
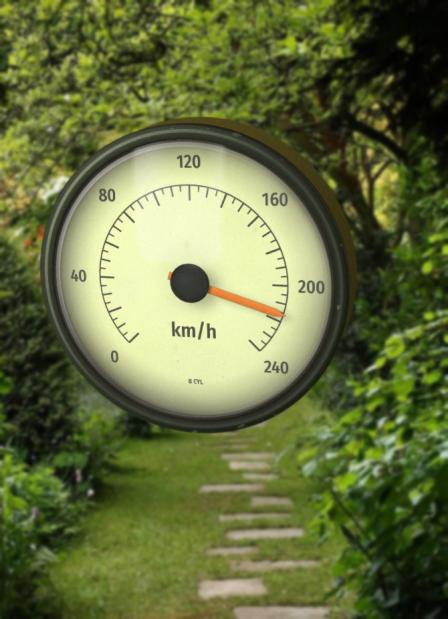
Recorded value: 215km/h
